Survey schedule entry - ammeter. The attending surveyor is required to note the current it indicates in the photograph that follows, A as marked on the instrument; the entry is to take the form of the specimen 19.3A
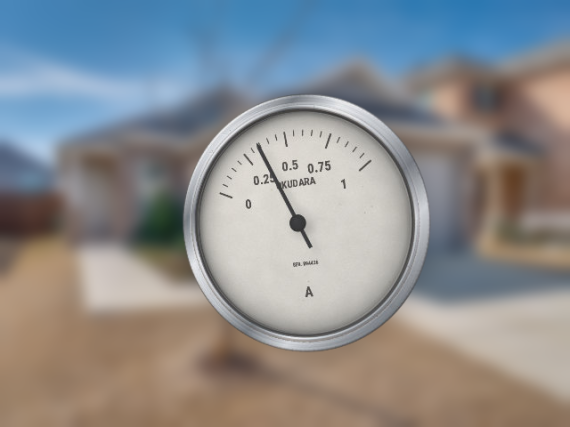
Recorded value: 0.35A
